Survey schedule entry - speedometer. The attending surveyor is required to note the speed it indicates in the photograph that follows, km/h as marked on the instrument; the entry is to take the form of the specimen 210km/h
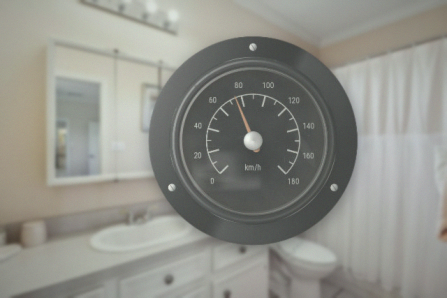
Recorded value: 75km/h
